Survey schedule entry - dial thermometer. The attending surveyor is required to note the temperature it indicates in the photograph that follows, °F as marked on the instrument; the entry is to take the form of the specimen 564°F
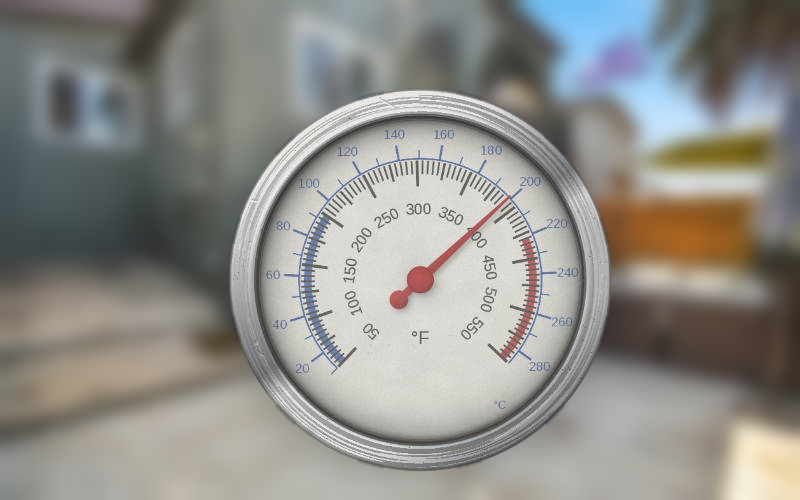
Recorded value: 390°F
